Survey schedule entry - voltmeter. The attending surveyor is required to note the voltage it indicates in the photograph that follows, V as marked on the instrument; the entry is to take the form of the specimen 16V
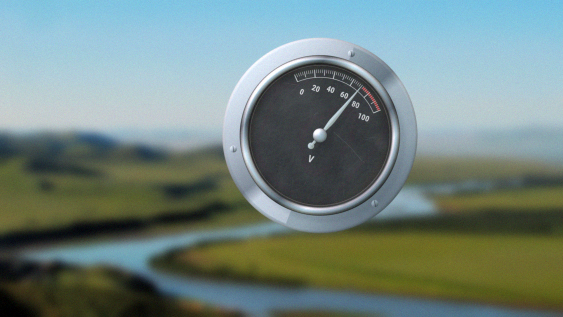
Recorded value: 70V
